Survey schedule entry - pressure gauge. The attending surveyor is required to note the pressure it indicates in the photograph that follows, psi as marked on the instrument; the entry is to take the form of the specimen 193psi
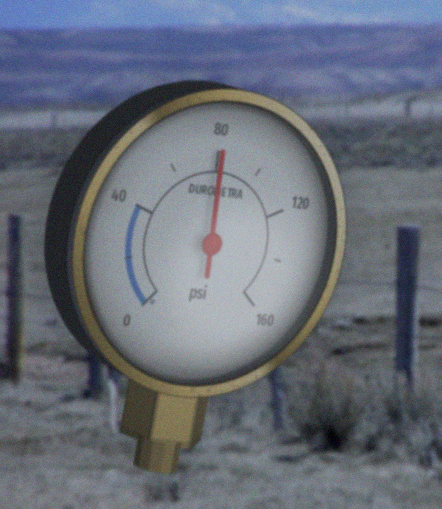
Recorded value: 80psi
